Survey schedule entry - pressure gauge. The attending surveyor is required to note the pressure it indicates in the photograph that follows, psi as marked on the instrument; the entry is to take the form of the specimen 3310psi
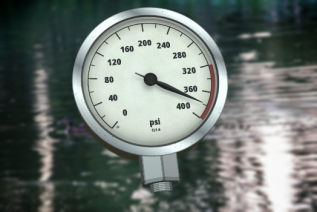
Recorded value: 380psi
